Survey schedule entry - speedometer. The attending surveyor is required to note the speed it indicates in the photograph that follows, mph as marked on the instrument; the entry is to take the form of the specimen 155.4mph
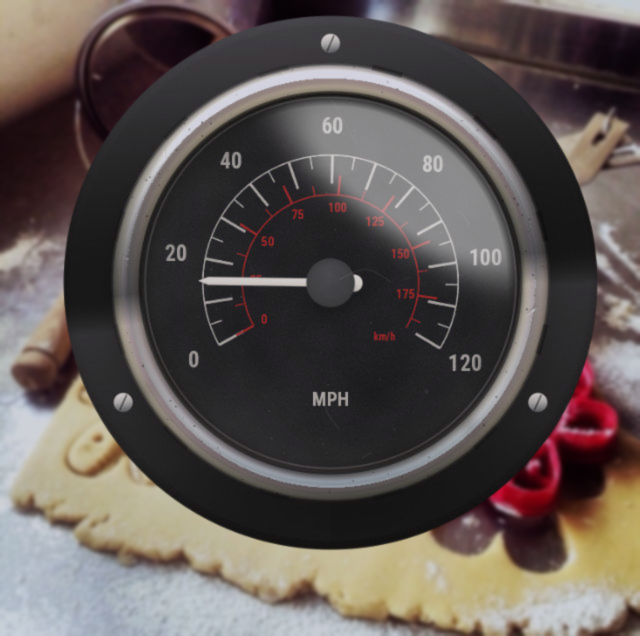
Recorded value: 15mph
